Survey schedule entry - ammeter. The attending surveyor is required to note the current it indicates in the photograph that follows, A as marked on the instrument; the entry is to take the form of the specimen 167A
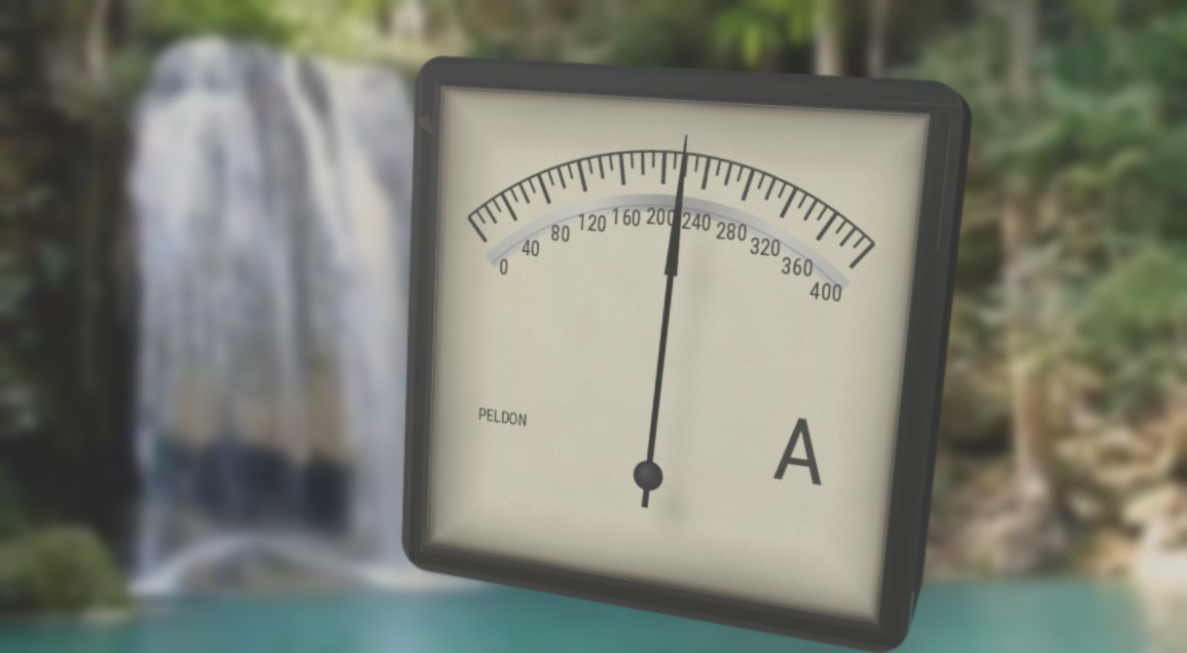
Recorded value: 220A
